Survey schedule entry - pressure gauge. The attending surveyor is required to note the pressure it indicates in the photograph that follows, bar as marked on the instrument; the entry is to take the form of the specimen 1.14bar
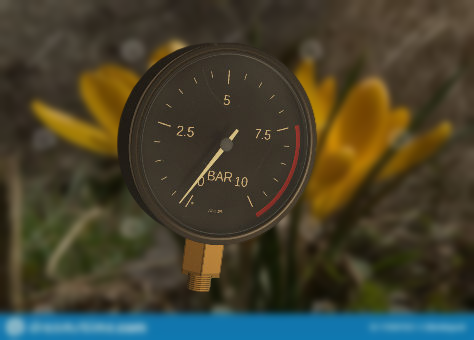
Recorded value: 0.25bar
